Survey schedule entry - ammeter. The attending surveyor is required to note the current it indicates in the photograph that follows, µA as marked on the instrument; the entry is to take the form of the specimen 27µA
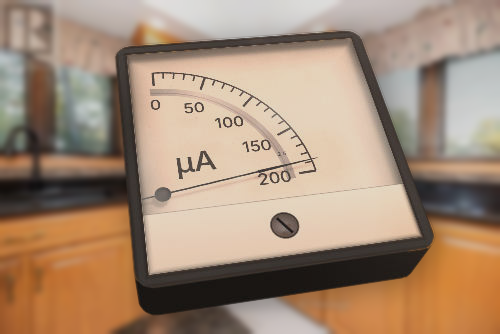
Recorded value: 190µA
